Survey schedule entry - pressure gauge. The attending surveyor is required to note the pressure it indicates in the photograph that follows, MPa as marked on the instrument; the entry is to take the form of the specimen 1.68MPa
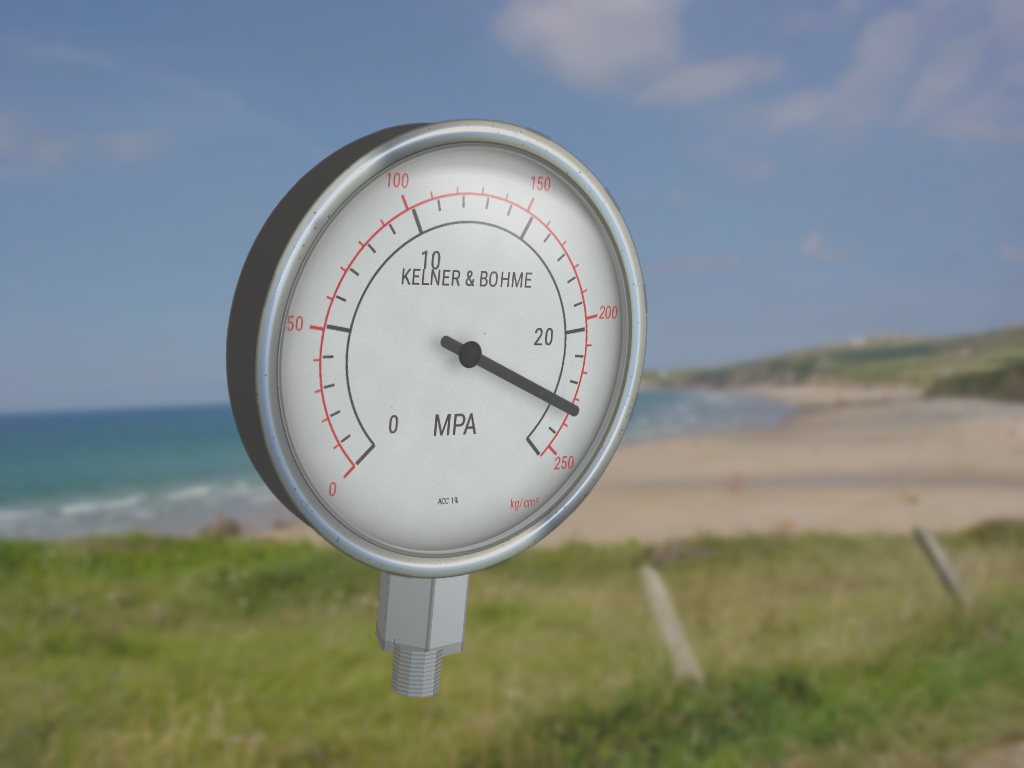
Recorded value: 23MPa
